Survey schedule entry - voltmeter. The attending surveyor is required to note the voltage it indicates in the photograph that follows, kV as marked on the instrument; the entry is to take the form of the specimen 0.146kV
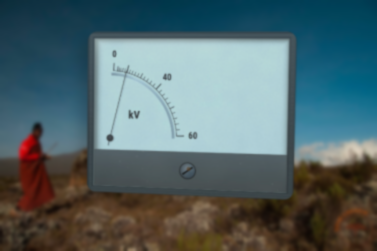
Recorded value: 20kV
